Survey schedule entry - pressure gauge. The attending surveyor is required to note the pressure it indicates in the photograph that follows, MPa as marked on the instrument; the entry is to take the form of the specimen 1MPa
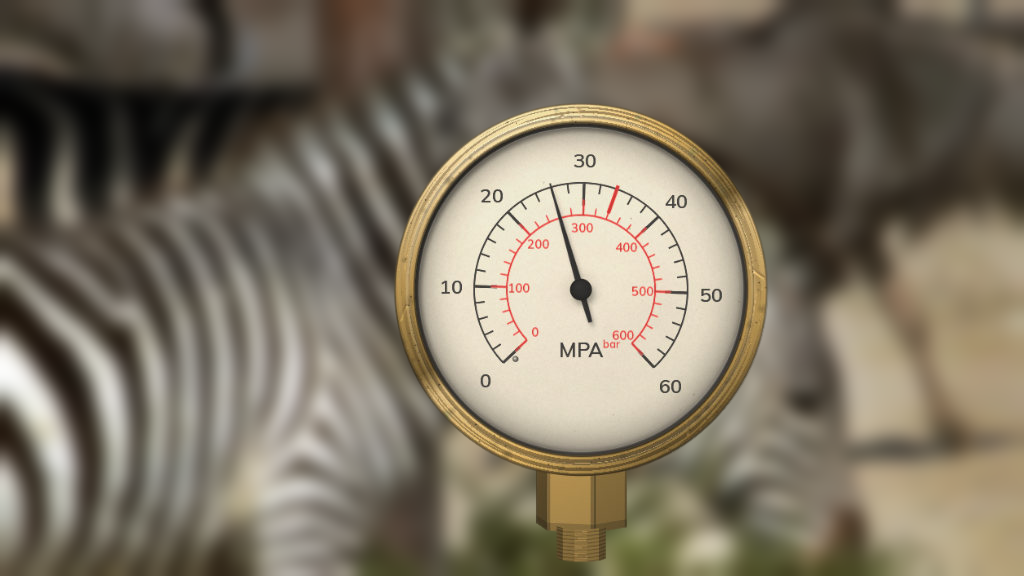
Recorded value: 26MPa
